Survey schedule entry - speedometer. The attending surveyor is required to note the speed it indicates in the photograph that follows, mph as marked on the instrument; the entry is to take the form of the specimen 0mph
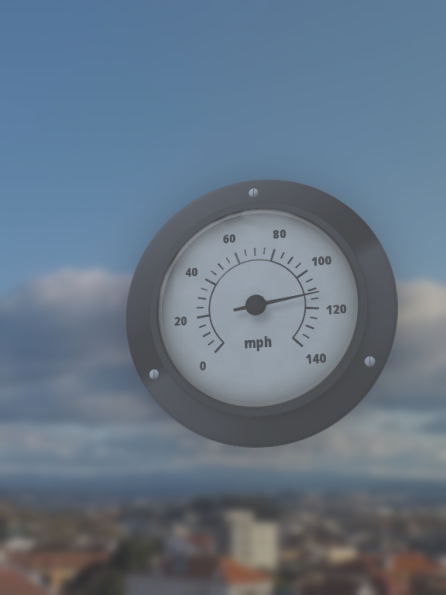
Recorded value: 112.5mph
